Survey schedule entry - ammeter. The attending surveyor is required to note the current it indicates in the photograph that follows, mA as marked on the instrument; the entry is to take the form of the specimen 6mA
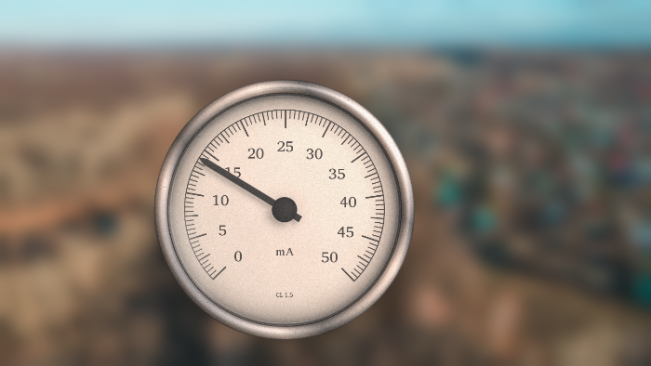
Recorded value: 14mA
